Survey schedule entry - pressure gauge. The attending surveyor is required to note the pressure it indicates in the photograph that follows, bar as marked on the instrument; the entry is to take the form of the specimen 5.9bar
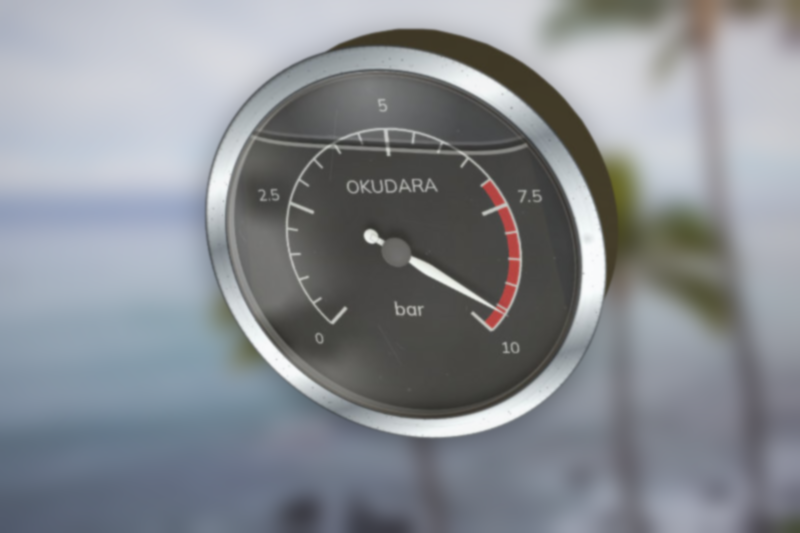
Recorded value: 9.5bar
